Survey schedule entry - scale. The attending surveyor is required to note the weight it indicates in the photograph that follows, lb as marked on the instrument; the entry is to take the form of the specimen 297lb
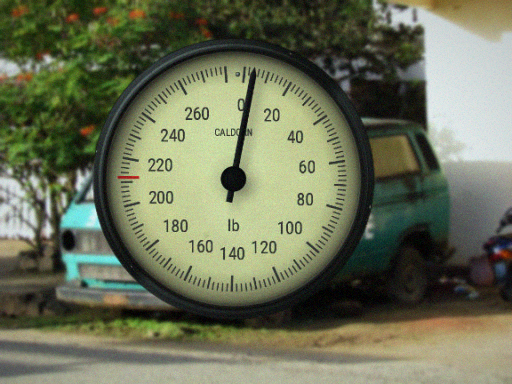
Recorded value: 4lb
